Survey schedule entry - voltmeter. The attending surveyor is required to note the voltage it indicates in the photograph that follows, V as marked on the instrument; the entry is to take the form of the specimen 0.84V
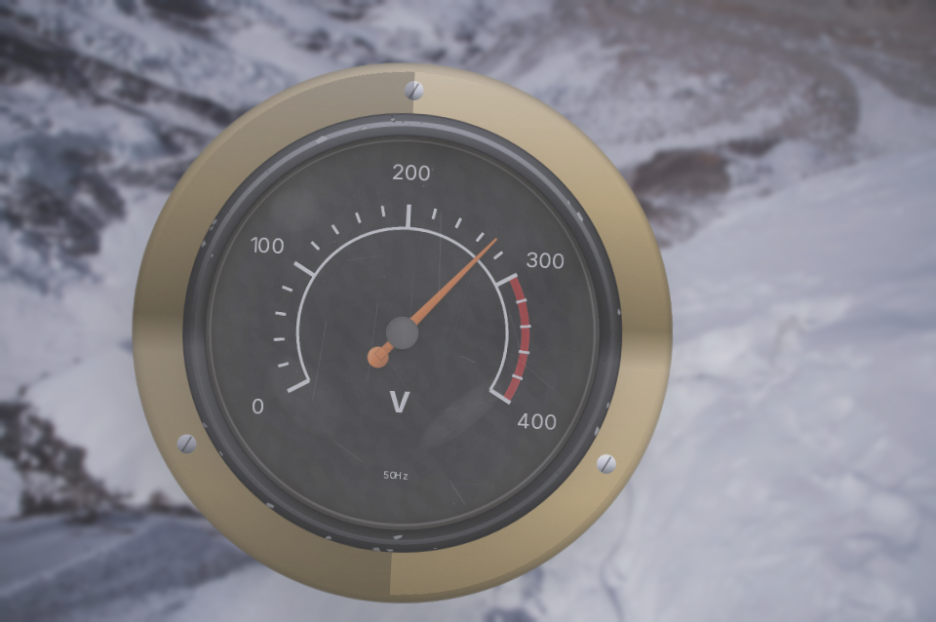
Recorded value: 270V
